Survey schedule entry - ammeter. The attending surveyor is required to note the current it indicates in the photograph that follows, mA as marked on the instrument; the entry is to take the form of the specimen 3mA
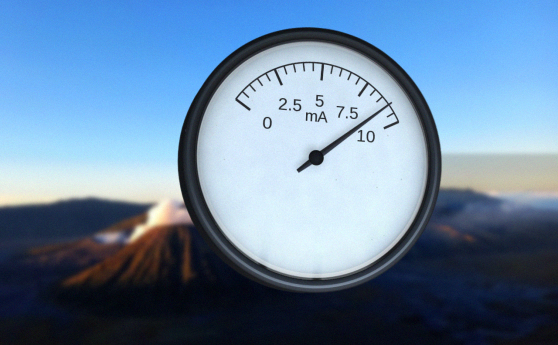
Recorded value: 9mA
